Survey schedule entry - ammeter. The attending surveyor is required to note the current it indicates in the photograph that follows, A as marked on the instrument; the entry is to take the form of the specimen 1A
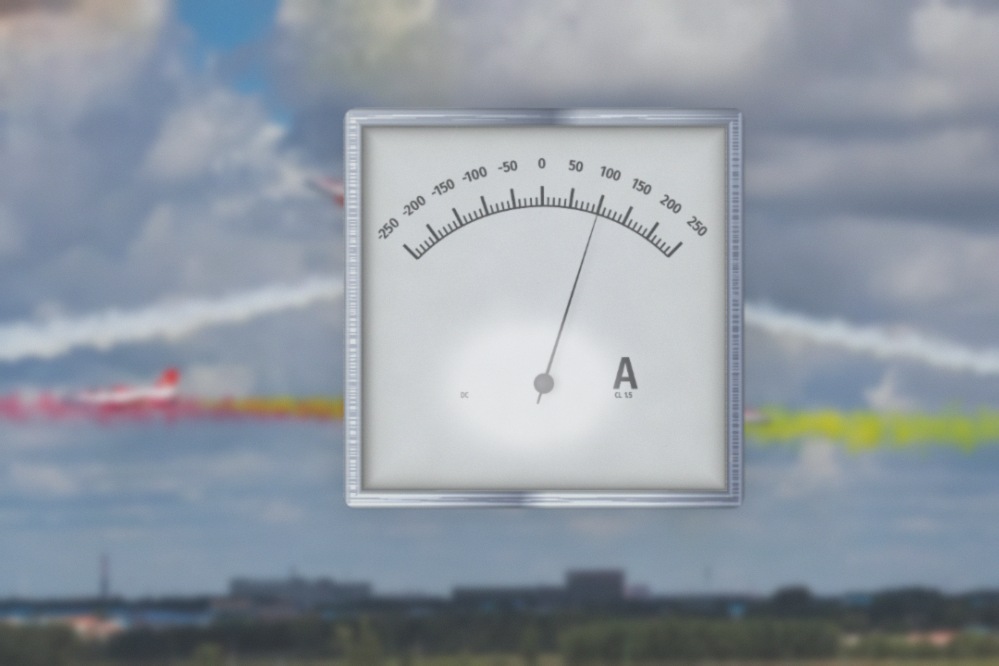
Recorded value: 100A
